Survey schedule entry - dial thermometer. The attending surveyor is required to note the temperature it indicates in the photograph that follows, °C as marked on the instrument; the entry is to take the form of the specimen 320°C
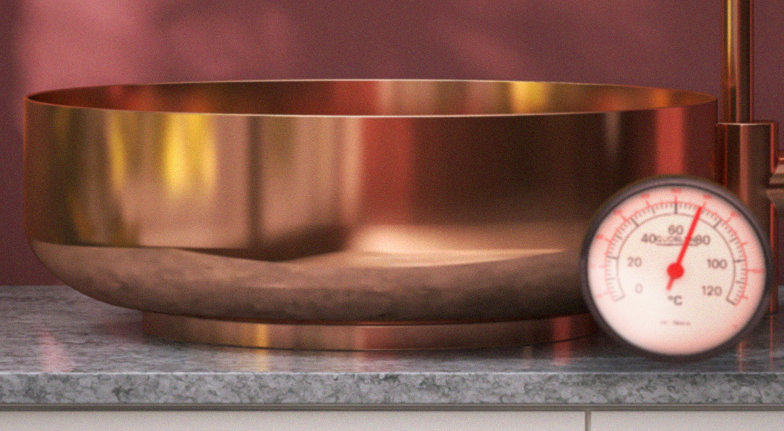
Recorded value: 70°C
